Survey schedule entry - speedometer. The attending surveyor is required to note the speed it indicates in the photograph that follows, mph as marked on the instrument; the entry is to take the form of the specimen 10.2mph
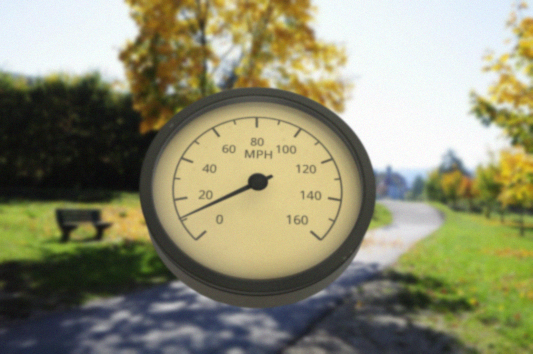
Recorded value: 10mph
